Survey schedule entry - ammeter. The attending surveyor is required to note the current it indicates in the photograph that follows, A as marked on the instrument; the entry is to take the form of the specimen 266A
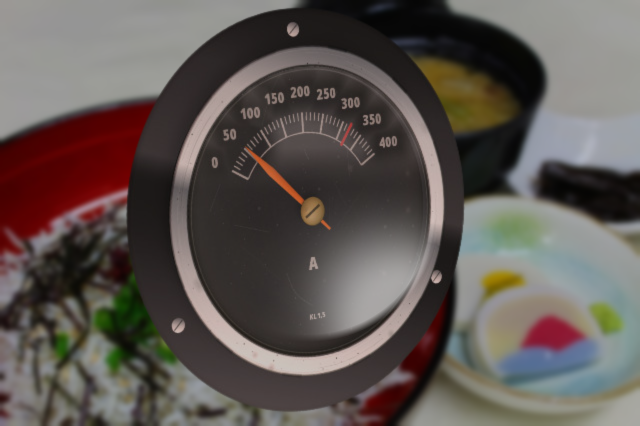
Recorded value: 50A
